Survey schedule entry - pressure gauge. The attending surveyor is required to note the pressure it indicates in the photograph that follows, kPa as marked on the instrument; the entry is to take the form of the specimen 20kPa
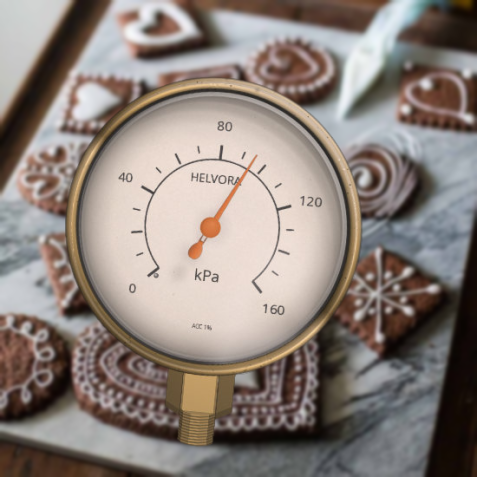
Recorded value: 95kPa
